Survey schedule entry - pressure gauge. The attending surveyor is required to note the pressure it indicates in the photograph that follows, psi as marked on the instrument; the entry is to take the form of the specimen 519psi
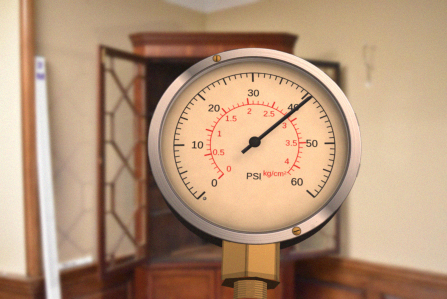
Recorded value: 41psi
